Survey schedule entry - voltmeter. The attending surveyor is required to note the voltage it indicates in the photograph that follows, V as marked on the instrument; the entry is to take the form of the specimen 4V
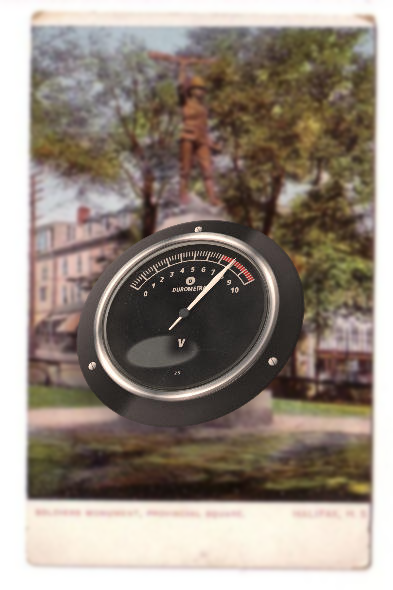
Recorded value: 8V
